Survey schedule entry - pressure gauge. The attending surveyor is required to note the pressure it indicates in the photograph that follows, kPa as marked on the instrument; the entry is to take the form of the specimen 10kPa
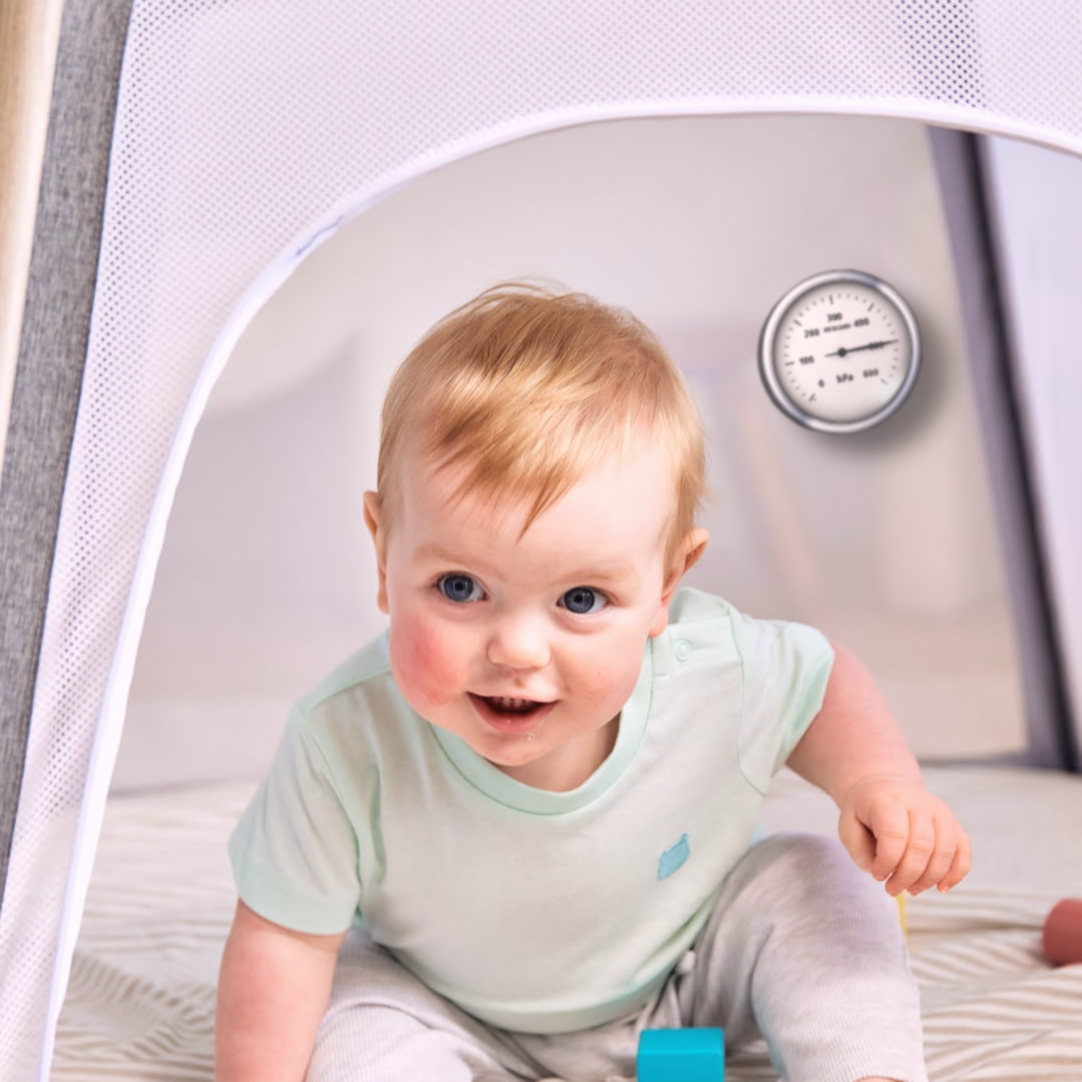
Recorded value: 500kPa
